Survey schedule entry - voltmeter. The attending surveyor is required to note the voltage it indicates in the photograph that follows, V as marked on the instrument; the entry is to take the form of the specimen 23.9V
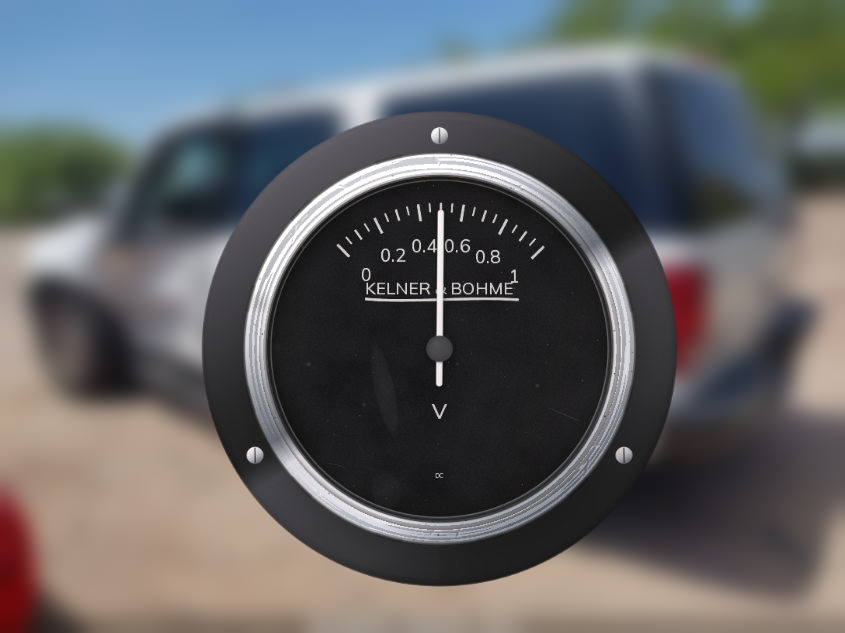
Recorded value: 0.5V
